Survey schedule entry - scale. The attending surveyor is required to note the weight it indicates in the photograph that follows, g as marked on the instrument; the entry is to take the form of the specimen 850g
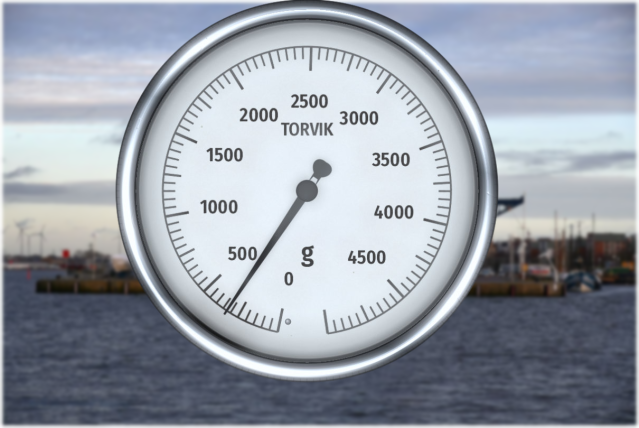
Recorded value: 325g
